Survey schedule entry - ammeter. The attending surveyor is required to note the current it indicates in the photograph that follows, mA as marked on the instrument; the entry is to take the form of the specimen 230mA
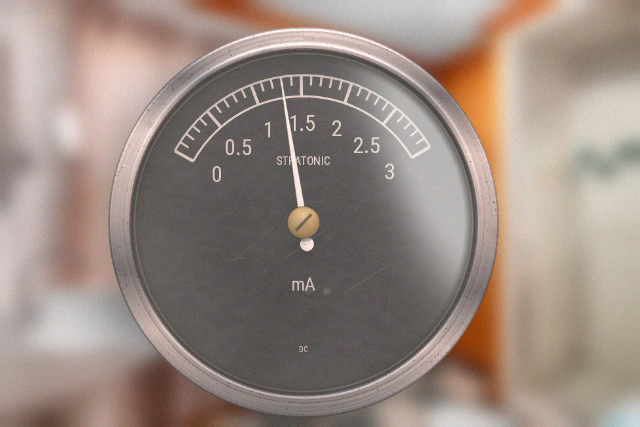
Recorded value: 1.3mA
